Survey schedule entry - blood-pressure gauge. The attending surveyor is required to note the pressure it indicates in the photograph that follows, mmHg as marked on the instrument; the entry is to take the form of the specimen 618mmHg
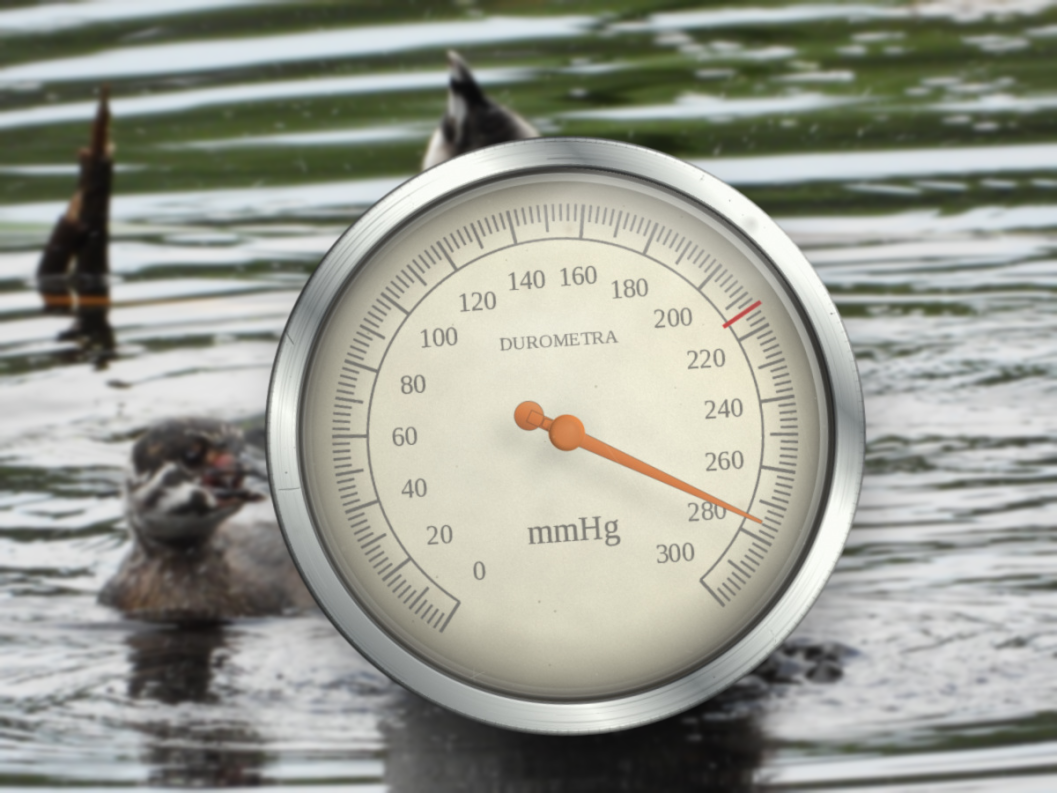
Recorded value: 276mmHg
